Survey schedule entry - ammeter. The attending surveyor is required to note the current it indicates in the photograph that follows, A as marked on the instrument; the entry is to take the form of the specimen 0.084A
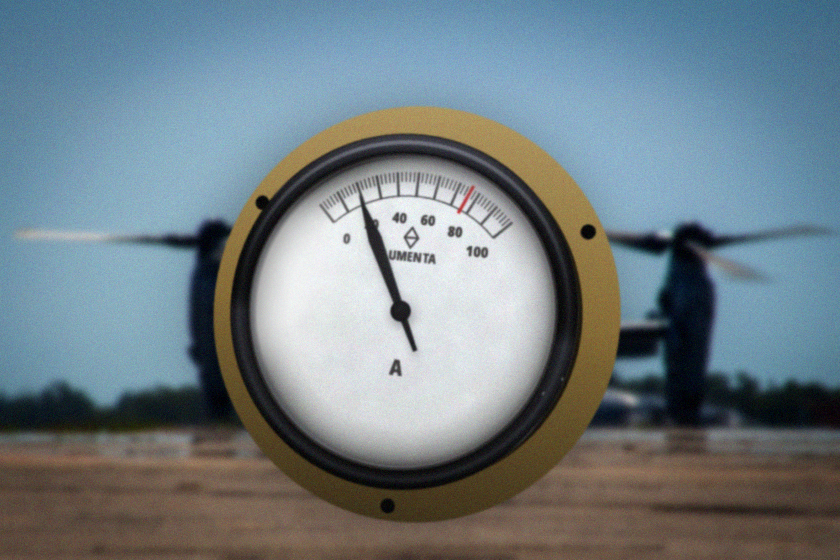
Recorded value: 20A
